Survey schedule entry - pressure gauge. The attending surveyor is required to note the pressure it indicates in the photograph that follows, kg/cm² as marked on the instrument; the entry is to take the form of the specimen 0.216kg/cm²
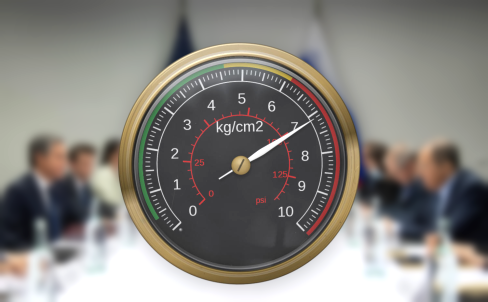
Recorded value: 7.1kg/cm²
